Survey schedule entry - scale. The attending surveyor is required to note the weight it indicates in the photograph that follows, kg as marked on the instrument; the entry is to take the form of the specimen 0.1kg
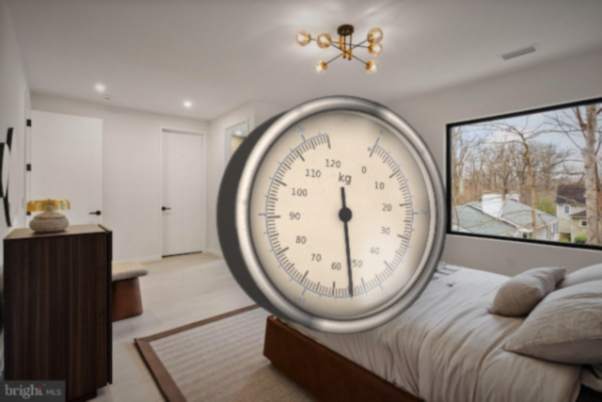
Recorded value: 55kg
